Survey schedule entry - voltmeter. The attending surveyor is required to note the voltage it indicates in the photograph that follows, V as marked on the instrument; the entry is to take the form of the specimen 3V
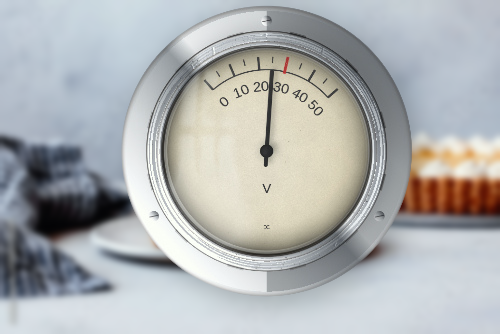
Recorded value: 25V
